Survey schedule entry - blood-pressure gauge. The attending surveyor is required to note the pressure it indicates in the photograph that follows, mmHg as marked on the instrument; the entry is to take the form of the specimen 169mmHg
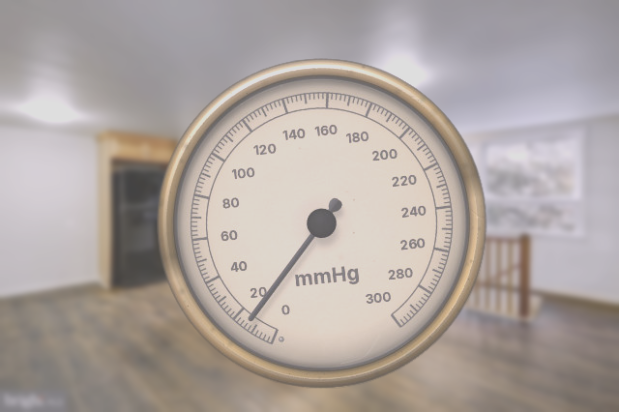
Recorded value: 14mmHg
